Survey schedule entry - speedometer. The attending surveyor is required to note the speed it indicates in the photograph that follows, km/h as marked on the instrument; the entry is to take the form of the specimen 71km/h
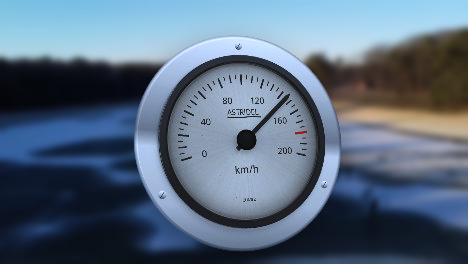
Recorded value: 145km/h
